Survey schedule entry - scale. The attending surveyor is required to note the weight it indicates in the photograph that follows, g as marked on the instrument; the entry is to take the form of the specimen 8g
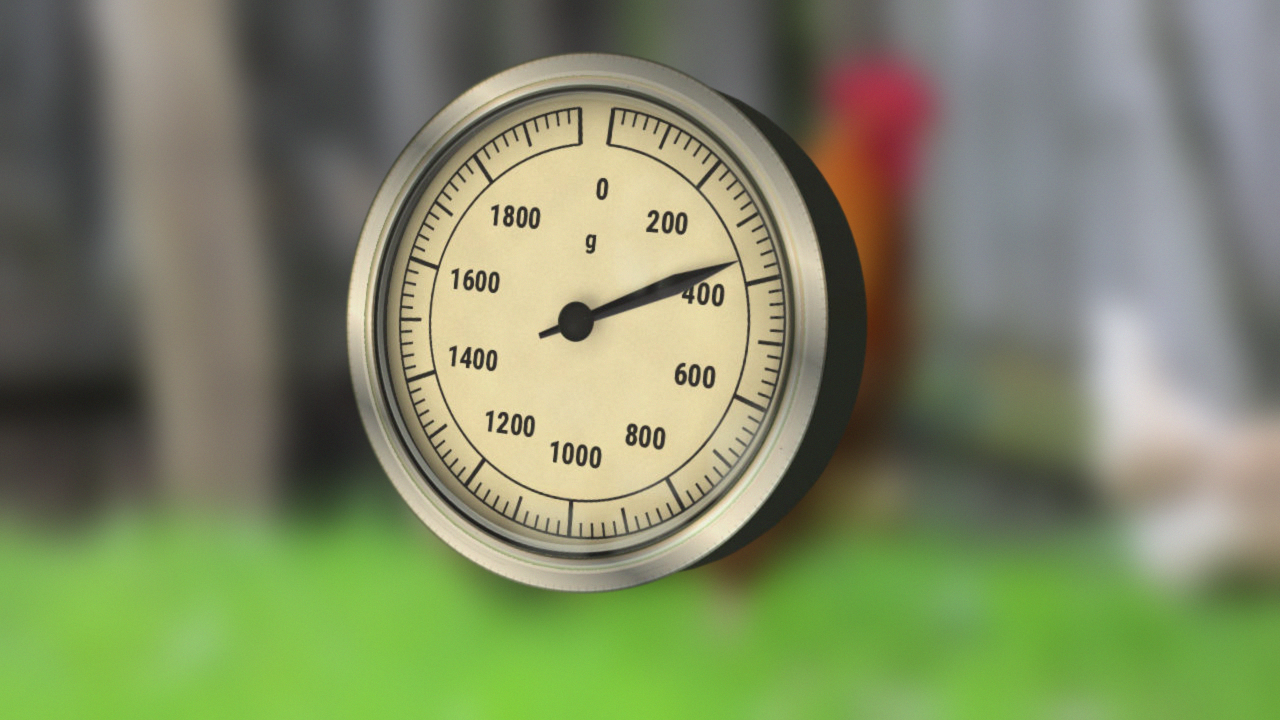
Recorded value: 360g
